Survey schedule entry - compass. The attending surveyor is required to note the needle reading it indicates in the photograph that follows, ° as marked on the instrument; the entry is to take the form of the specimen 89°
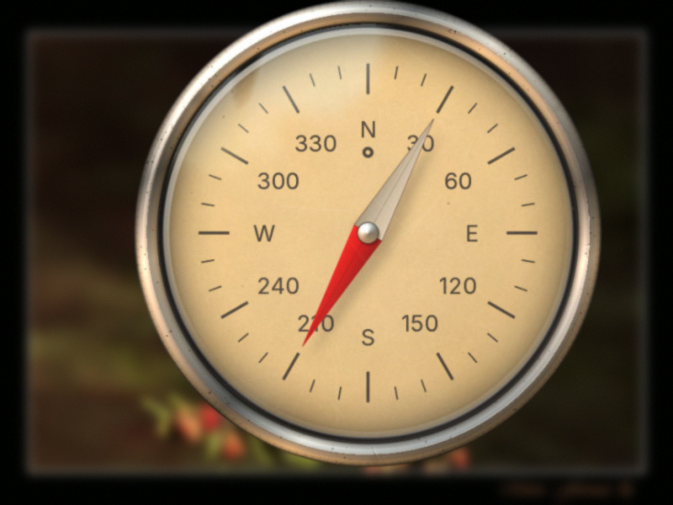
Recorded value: 210°
